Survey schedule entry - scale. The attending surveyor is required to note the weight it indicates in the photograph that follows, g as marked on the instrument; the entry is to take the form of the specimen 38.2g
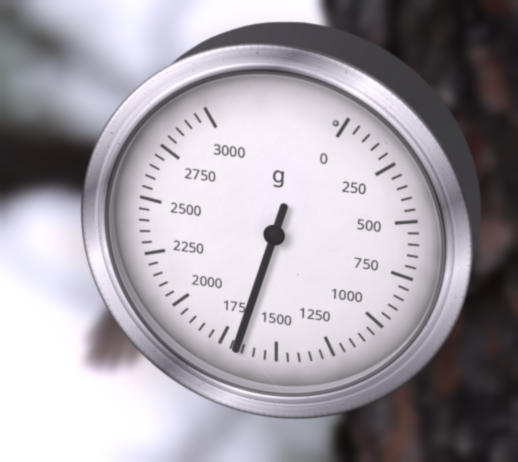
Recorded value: 1675g
